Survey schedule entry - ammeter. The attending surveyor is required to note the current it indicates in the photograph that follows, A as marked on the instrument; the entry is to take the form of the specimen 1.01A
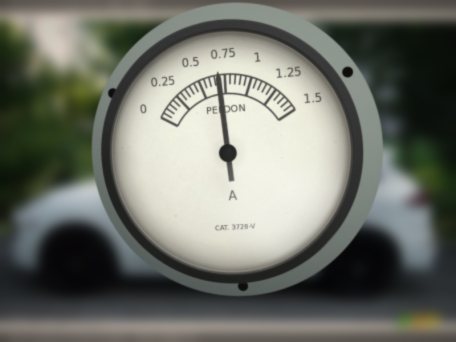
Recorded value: 0.7A
